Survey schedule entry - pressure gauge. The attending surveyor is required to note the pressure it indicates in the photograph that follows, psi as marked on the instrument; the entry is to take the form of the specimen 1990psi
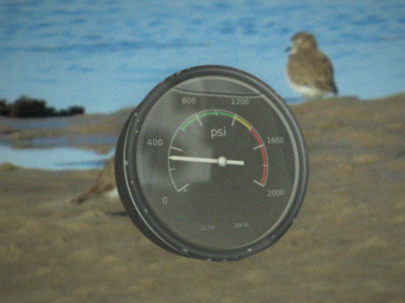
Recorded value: 300psi
